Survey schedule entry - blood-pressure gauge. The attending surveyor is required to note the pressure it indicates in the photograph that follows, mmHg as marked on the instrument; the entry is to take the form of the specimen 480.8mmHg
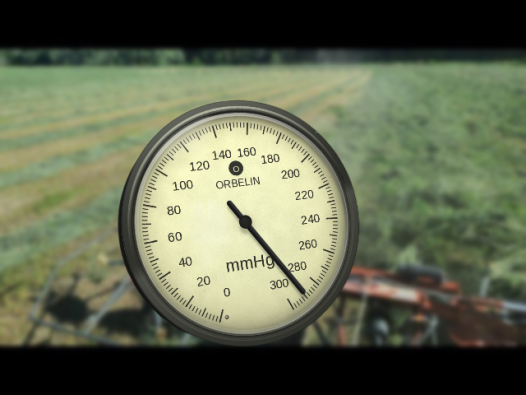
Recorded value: 290mmHg
